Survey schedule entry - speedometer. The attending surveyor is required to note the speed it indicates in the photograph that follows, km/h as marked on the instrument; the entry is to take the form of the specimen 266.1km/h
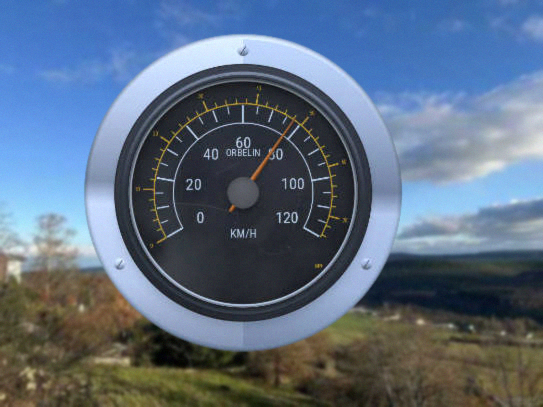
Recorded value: 77.5km/h
